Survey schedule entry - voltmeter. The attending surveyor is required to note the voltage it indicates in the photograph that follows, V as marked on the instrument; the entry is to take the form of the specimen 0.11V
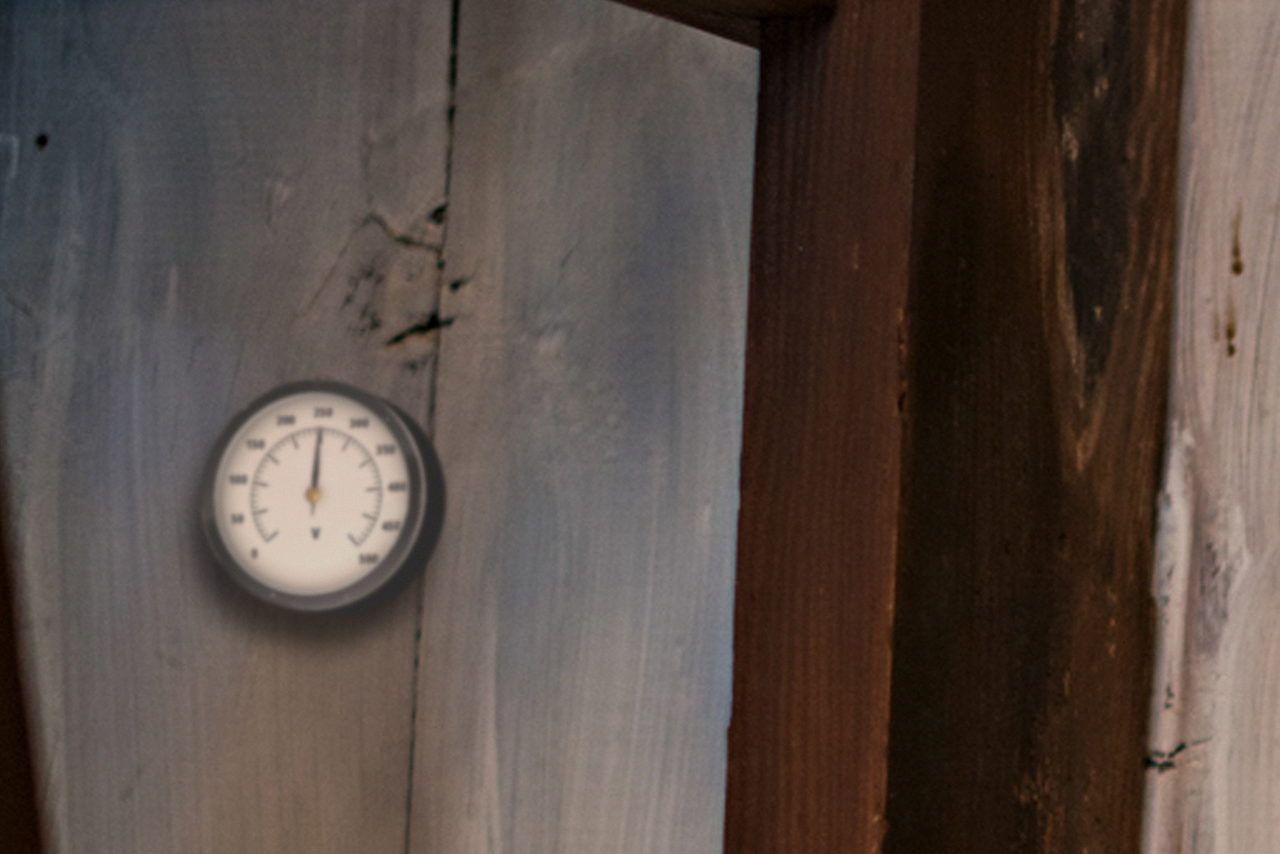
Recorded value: 250V
